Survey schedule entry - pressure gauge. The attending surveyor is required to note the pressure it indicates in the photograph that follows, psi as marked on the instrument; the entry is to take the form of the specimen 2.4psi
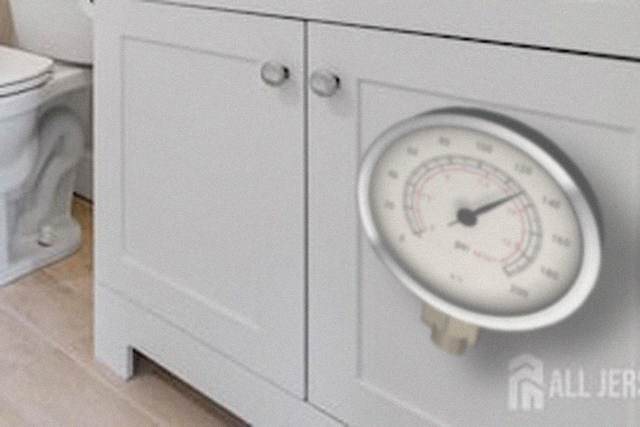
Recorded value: 130psi
